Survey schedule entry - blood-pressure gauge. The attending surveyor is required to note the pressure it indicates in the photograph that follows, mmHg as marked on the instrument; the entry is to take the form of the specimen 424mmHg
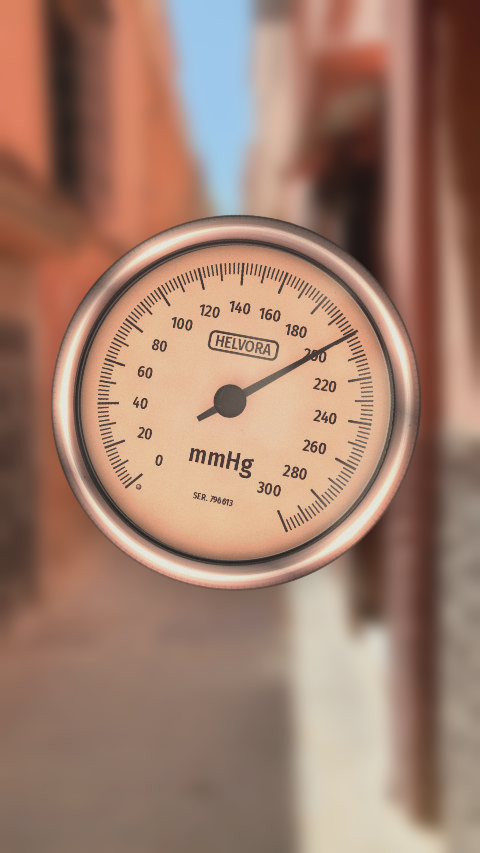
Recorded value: 200mmHg
